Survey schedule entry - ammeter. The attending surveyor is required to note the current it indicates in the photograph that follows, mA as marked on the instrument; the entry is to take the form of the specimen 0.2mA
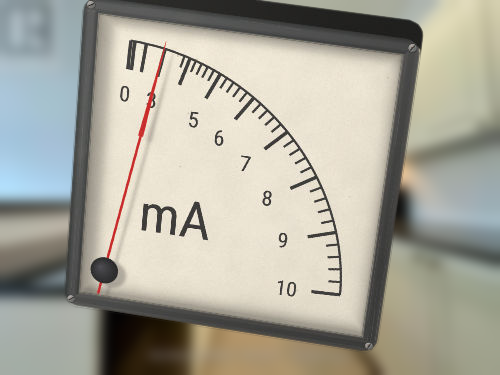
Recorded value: 3mA
